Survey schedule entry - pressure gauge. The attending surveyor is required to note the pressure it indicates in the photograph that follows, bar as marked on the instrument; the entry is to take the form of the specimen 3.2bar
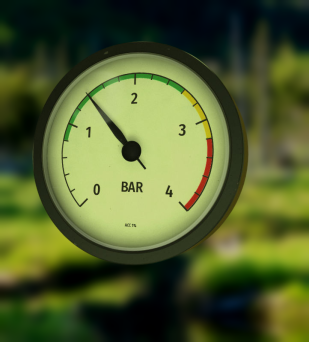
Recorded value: 1.4bar
